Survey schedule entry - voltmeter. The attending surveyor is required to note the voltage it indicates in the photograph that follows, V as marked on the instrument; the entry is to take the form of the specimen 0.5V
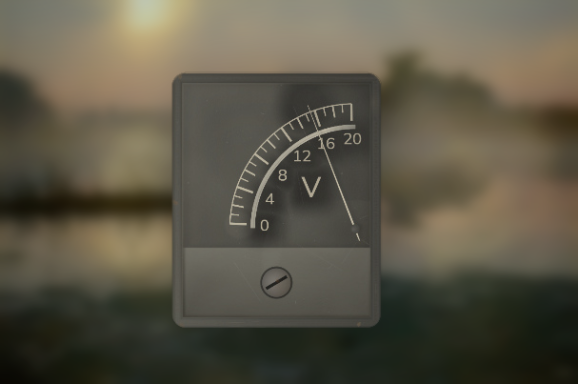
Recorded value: 15.5V
